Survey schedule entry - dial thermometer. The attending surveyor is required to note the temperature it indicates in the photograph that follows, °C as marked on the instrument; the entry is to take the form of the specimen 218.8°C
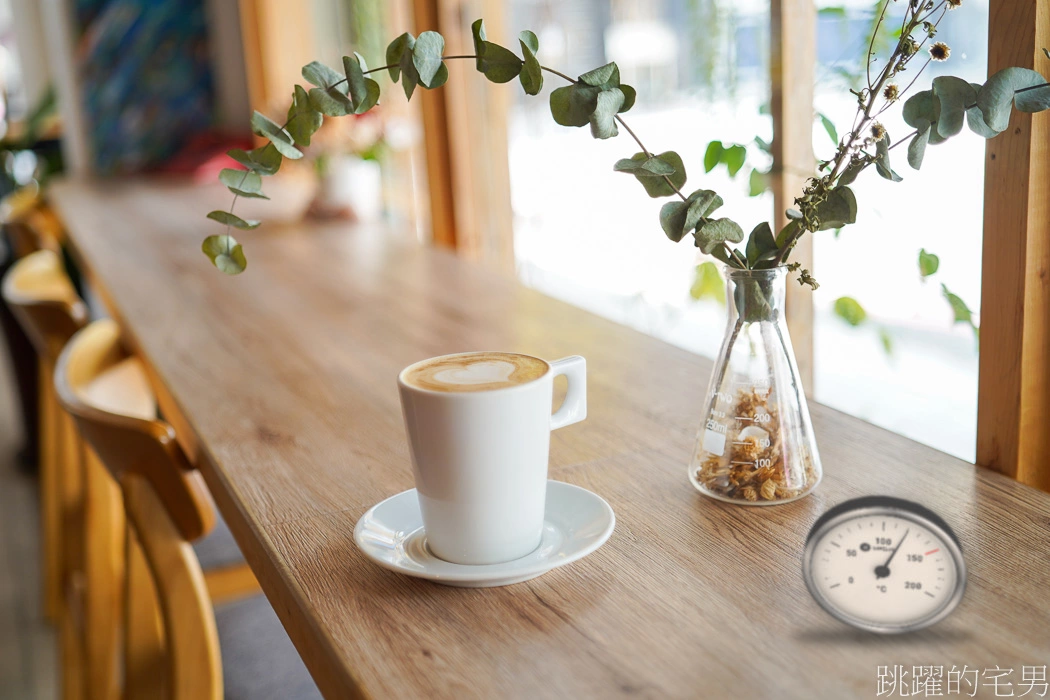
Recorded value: 120°C
